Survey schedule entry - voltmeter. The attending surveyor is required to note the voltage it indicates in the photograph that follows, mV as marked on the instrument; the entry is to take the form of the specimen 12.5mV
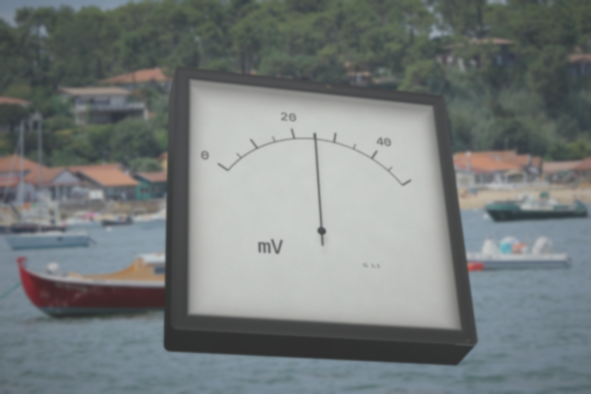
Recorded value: 25mV
